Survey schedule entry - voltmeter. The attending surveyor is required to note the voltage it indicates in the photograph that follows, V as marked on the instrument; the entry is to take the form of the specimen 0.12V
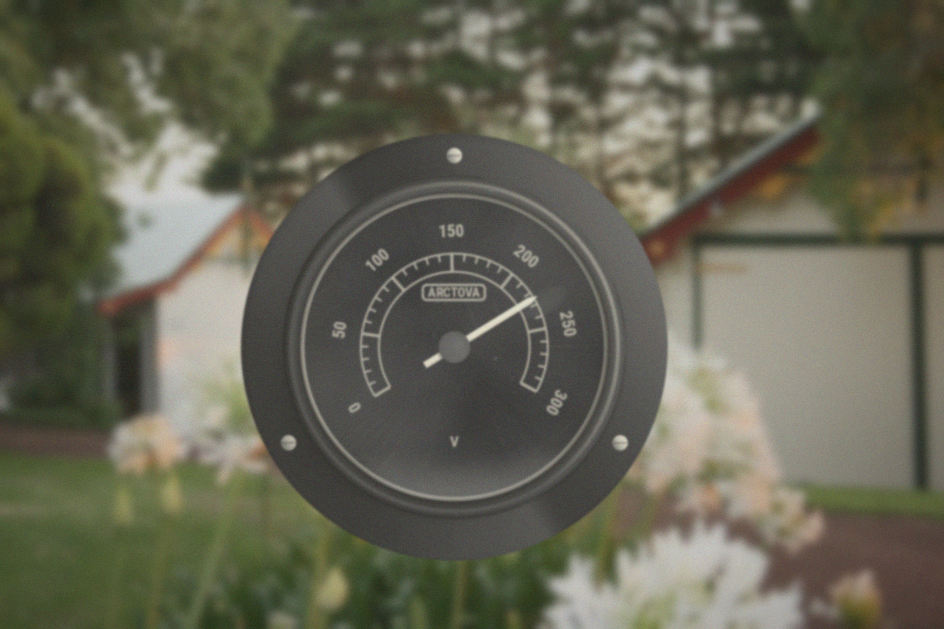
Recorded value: 225V
